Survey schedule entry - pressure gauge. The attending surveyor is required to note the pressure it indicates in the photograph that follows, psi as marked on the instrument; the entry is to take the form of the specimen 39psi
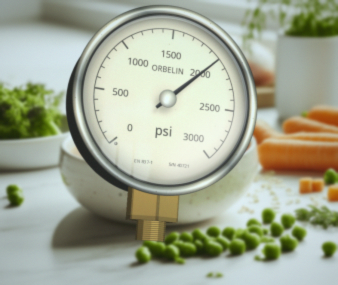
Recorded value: 2000psi
